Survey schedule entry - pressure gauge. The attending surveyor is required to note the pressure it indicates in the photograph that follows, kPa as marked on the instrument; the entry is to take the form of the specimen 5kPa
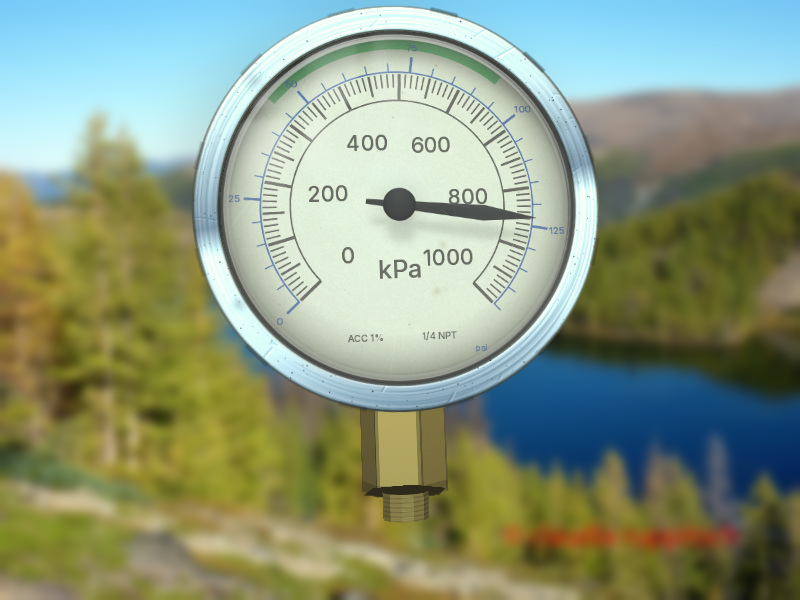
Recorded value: 850kPa
